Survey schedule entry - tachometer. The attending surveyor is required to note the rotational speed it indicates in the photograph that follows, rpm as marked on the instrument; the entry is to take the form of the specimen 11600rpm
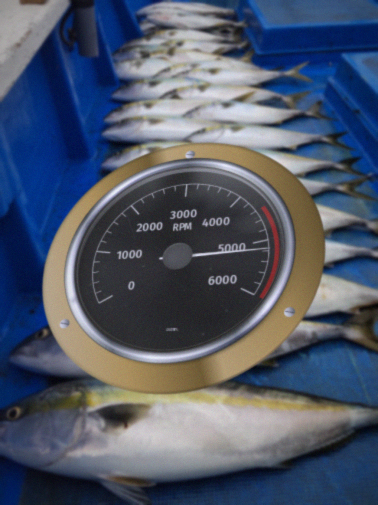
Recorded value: 5200rpm
